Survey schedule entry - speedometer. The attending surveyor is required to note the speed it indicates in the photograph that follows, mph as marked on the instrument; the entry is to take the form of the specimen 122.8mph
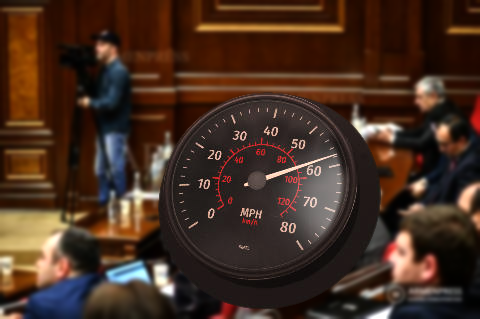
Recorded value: 58mph
